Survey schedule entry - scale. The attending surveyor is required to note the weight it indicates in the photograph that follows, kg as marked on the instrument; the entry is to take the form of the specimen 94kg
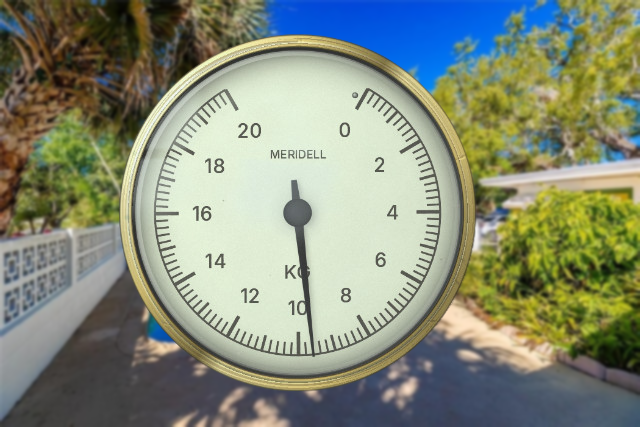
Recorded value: 9.6kg
